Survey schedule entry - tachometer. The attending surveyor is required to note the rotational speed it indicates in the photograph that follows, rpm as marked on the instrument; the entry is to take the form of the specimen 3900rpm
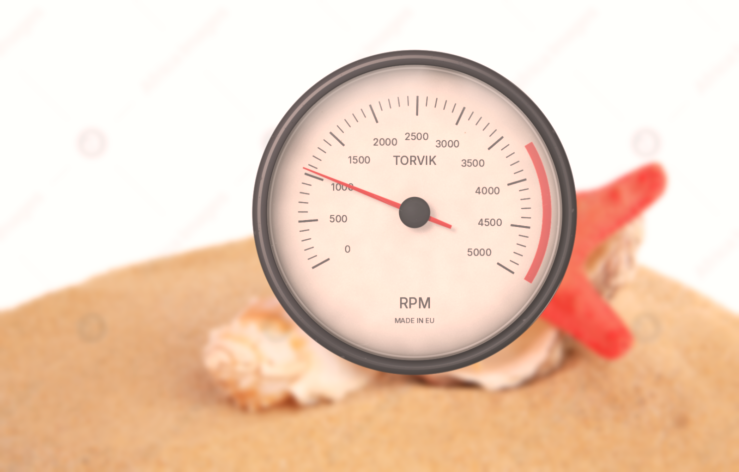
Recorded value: 1050rpm
